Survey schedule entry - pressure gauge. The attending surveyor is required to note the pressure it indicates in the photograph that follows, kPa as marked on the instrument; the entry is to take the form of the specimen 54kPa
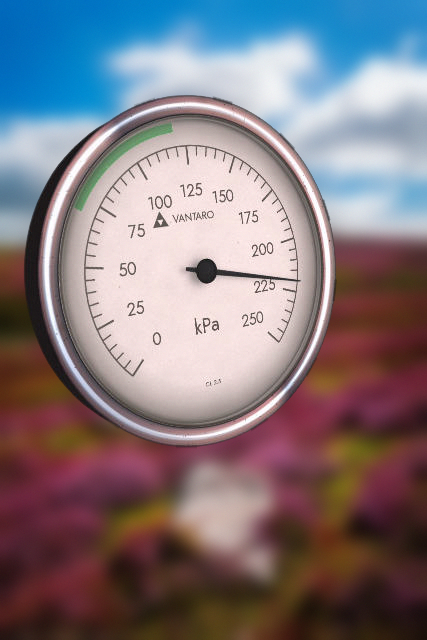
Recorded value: 220kPa
